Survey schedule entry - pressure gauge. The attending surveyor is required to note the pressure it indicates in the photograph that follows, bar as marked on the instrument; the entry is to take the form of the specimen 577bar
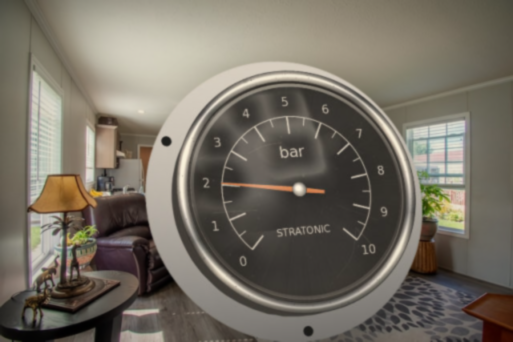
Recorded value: 2bar
